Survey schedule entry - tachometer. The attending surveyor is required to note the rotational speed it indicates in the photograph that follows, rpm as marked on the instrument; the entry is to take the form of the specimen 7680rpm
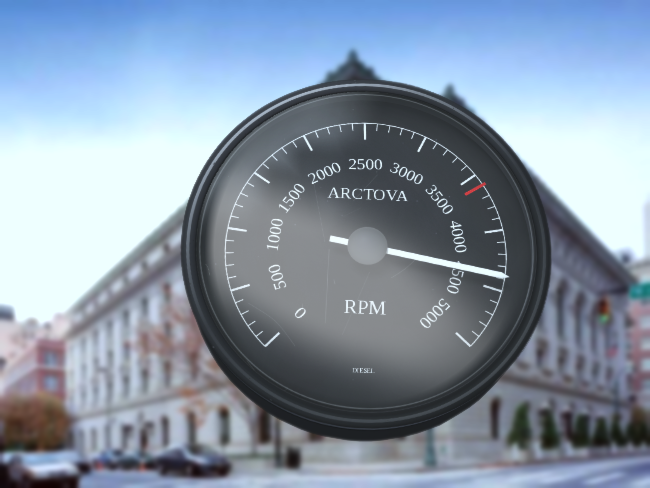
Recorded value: 4400rpm
